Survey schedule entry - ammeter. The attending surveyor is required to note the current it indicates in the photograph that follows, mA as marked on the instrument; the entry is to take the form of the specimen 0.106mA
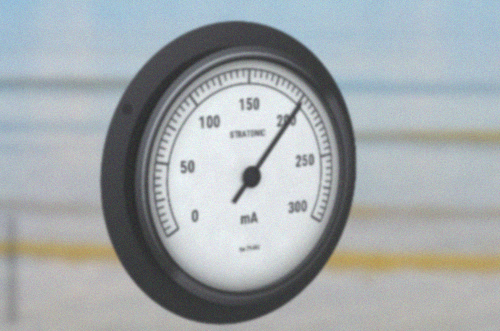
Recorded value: 200mA
